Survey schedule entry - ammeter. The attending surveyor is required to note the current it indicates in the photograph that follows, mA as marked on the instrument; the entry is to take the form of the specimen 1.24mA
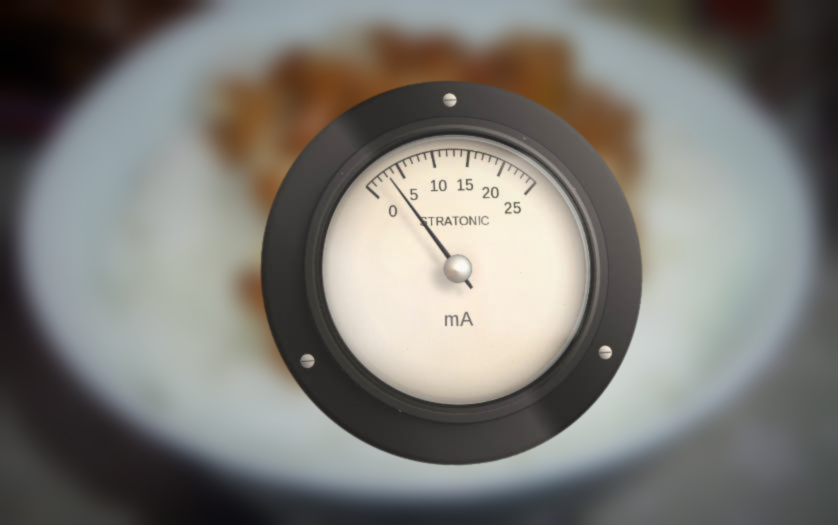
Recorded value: 3mA
